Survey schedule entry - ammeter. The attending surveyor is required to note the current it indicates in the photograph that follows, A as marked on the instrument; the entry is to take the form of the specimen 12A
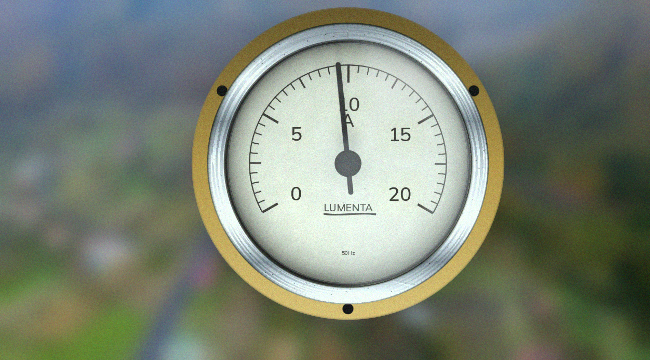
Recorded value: 9.5A
